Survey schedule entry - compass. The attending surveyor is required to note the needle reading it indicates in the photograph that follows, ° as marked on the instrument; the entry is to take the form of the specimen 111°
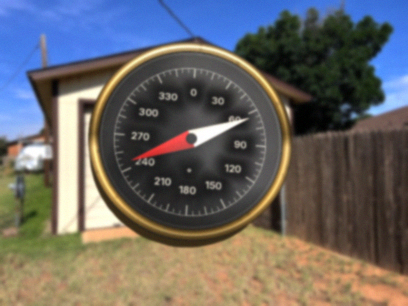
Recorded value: 245°
